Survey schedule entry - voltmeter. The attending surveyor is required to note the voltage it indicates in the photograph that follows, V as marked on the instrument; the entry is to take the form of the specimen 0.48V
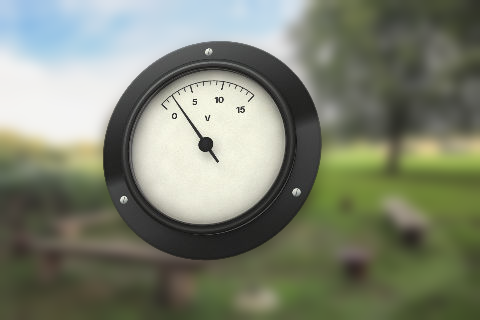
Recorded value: 2V
